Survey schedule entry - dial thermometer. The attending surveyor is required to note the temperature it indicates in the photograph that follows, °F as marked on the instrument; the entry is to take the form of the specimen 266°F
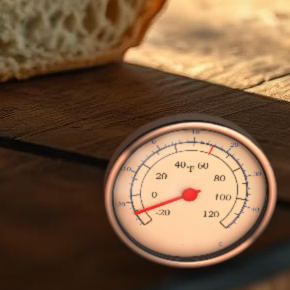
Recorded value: -10°F
